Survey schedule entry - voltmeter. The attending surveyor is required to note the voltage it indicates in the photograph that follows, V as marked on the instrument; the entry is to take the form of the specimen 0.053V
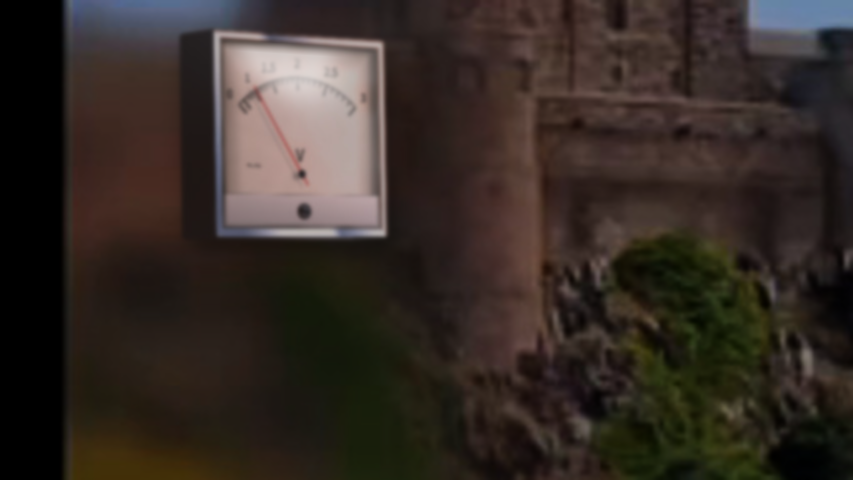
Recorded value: 1V
